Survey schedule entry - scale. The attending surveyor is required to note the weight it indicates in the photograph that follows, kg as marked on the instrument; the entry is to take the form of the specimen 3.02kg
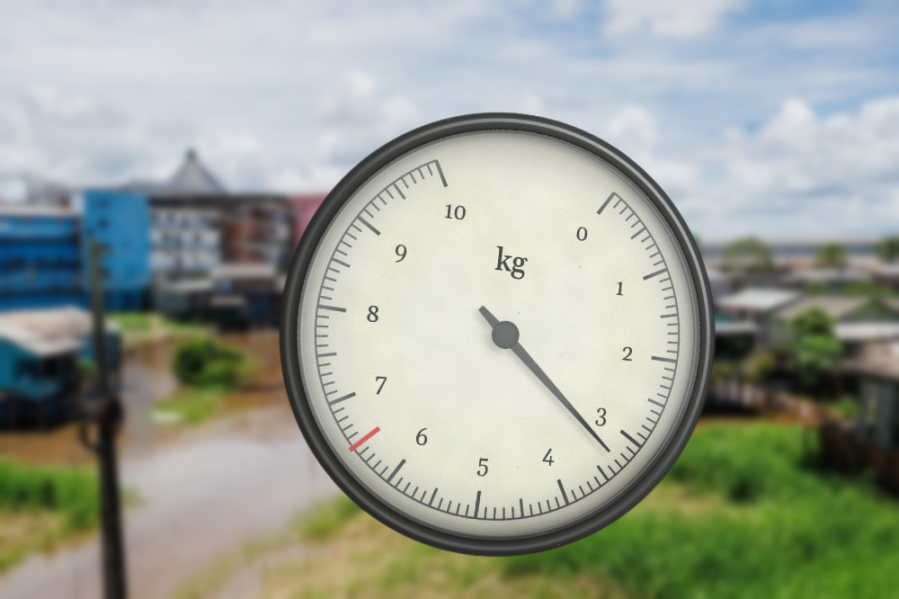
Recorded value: 3.3kg
